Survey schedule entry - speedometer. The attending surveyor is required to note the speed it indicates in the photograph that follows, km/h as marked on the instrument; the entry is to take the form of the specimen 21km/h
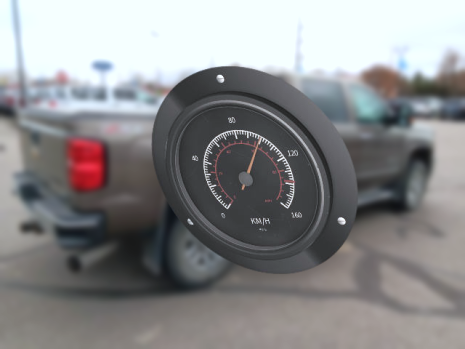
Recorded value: 100km/h
